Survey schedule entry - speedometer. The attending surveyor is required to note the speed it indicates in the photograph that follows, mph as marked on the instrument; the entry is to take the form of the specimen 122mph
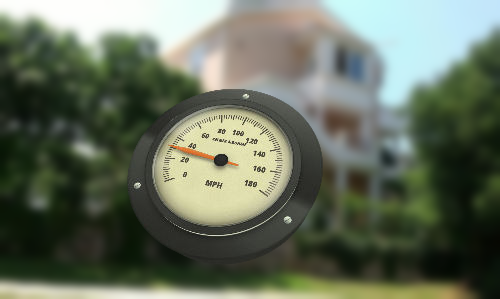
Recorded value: 30mph
